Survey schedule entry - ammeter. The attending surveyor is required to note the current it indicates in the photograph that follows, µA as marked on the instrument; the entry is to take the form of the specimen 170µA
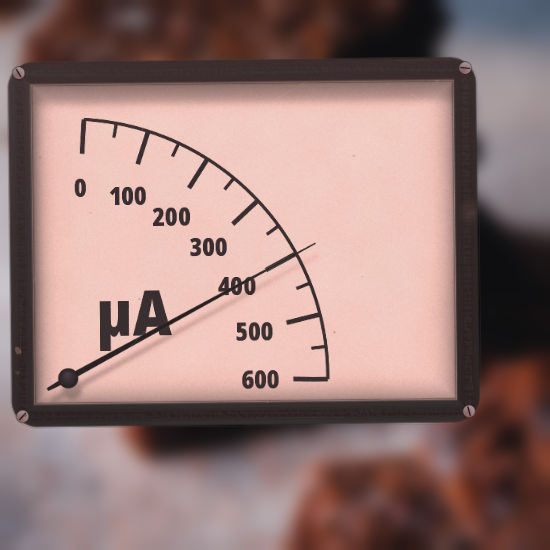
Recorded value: 400µA
